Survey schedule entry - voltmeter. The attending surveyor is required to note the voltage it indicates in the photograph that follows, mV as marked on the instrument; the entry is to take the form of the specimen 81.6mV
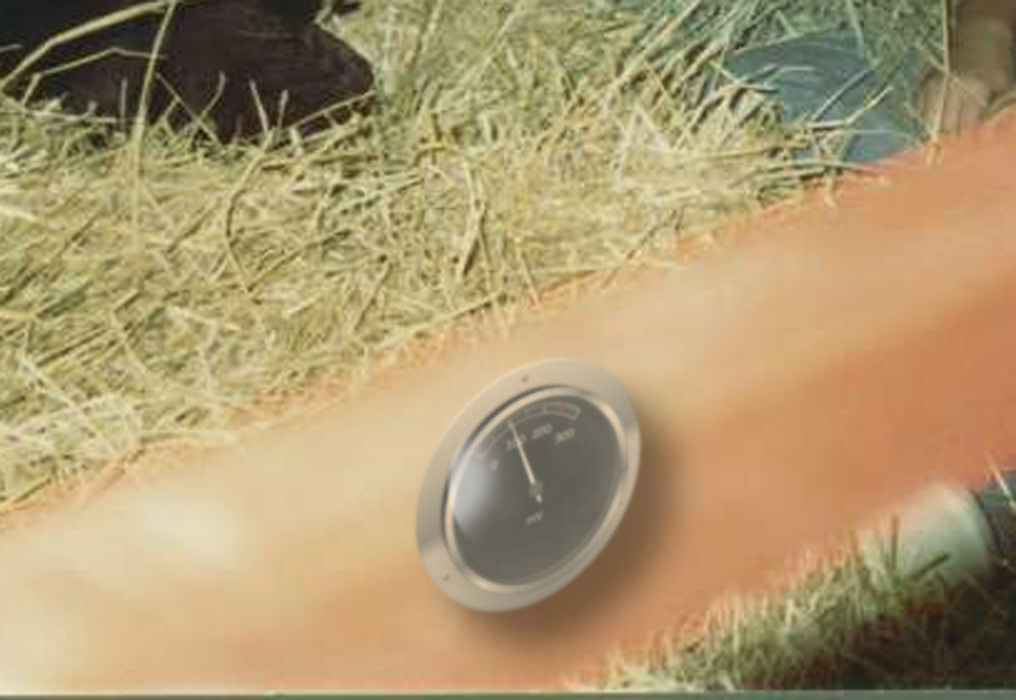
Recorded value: 100mV
